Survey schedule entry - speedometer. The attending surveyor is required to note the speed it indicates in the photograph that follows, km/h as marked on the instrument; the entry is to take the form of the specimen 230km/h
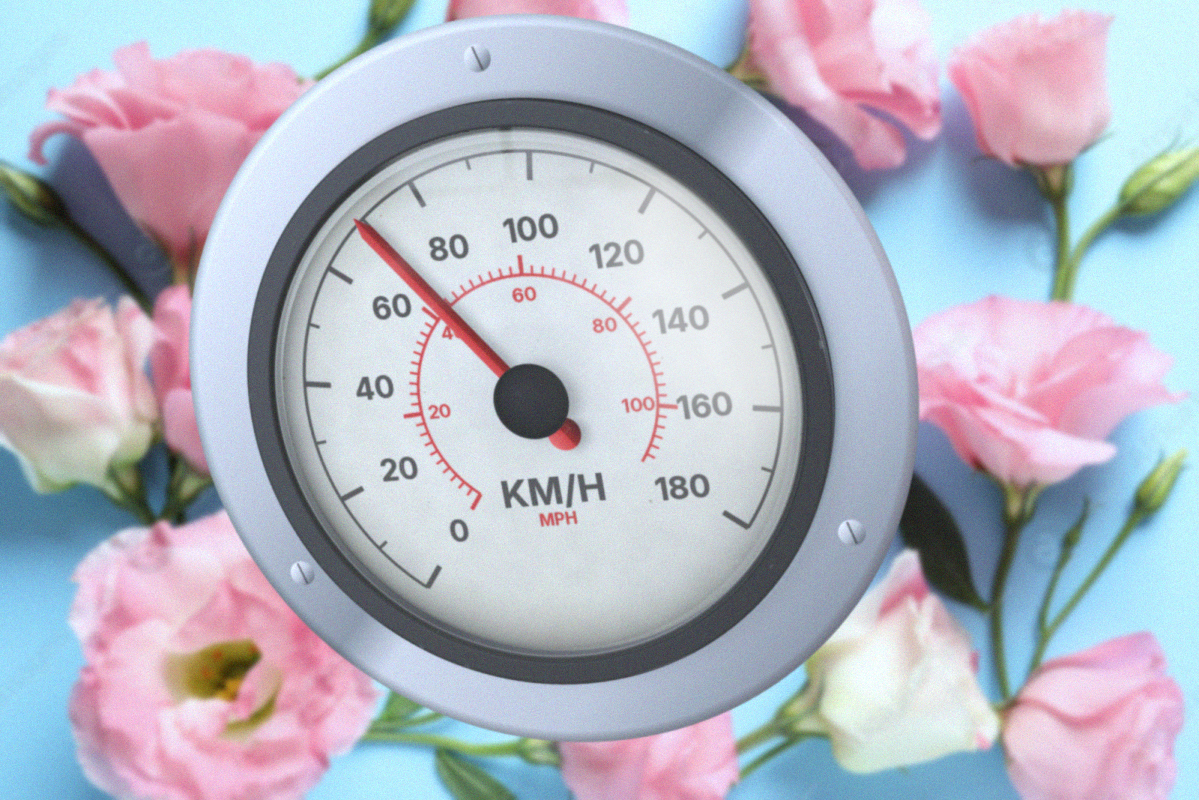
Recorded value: 70km/h
